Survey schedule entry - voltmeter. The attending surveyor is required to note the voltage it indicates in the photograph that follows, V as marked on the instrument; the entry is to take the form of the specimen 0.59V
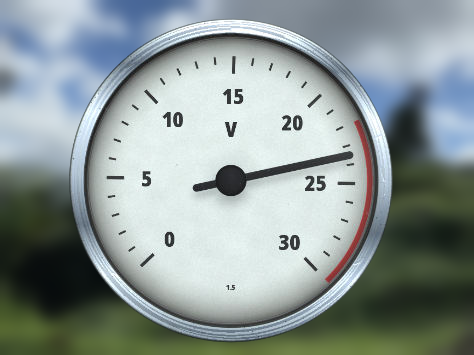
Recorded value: 23.5V
